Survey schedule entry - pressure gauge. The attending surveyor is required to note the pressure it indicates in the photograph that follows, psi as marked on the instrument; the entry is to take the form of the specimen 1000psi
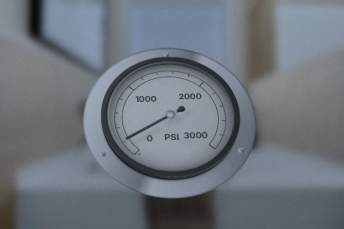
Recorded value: 200psi
